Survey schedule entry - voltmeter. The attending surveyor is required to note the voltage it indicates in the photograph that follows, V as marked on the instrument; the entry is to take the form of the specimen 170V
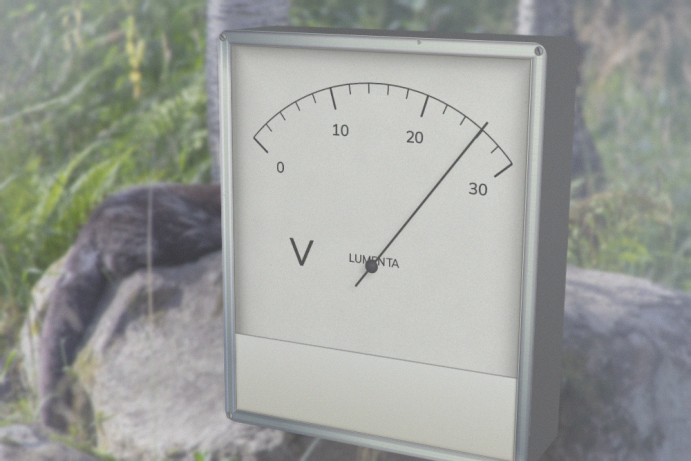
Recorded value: 26V
